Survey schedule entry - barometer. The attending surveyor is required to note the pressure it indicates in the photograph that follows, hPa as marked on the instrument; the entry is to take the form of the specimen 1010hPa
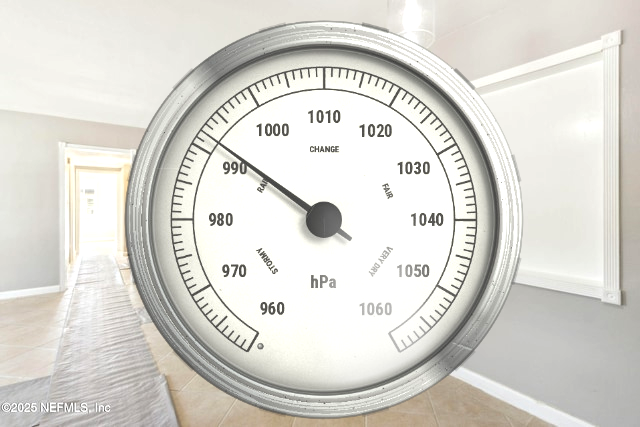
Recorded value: 992hPa
